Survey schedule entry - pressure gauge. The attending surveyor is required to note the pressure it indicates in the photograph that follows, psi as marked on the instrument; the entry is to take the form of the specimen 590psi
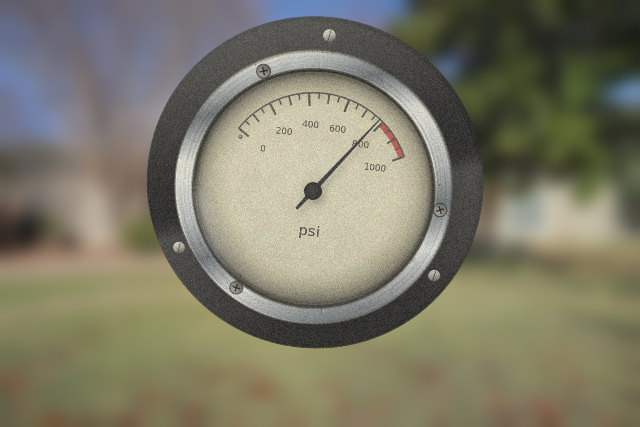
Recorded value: 775psi
